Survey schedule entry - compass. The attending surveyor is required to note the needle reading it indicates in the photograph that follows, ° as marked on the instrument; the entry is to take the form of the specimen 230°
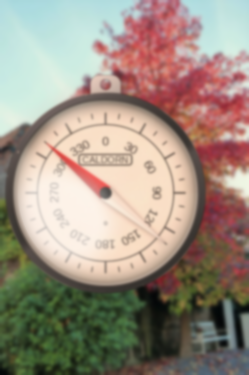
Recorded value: 310°
